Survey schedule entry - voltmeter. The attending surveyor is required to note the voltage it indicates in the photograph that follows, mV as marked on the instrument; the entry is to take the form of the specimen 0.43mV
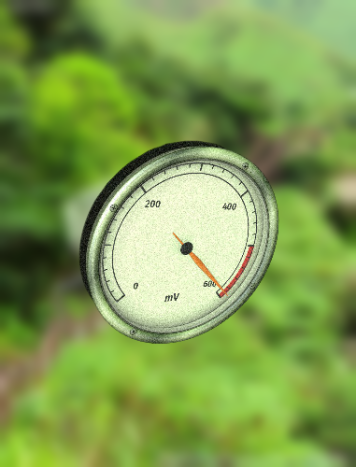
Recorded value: 590mV
